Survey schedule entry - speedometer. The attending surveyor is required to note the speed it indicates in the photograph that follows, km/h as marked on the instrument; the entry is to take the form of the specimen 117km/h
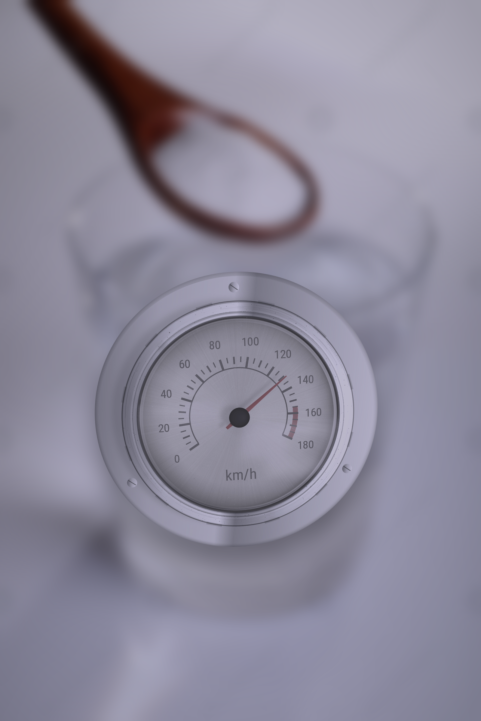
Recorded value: 130km/h
